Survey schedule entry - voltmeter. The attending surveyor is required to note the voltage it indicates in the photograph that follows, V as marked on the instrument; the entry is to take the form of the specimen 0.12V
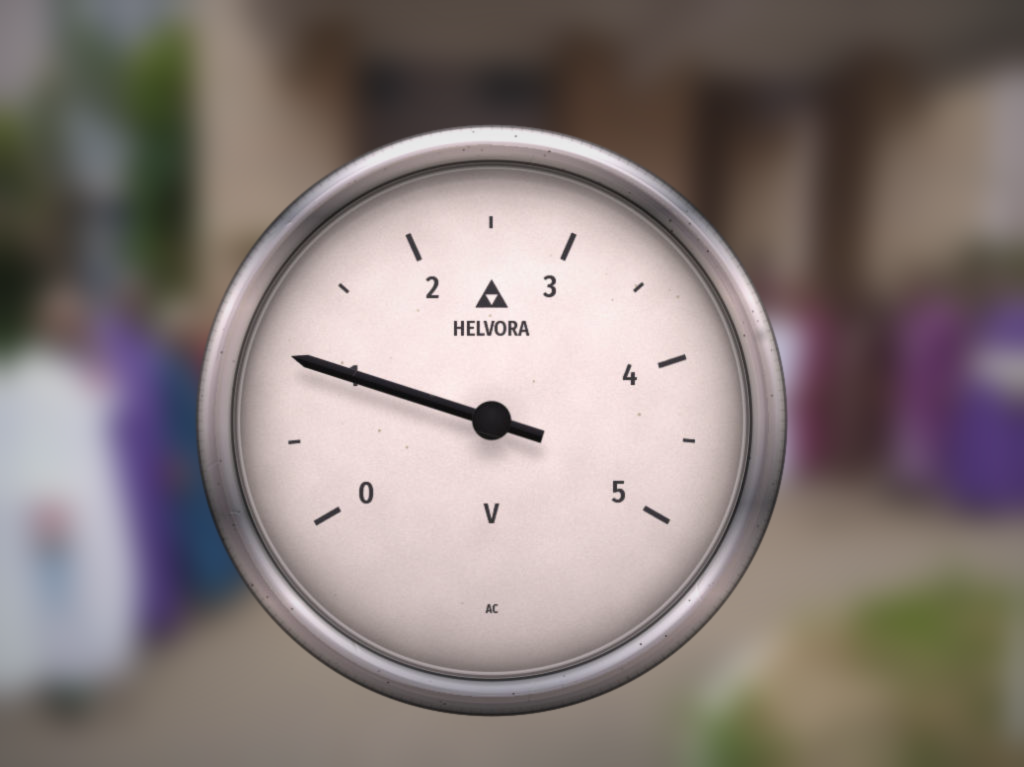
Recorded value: 1V
